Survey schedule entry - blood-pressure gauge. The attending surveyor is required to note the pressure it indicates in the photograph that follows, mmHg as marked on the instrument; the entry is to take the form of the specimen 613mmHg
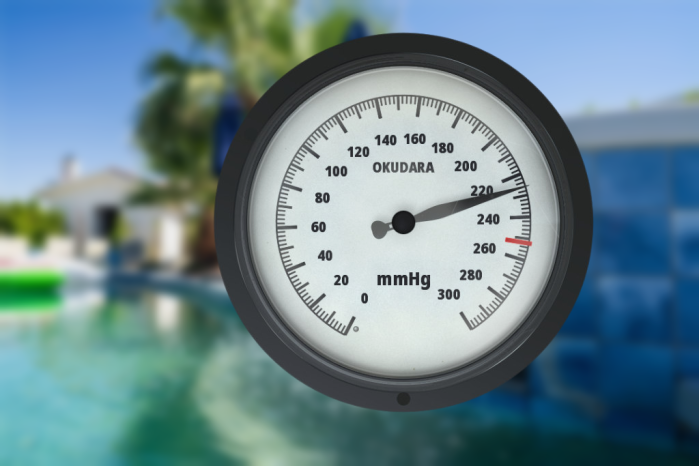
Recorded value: 226mmHg
